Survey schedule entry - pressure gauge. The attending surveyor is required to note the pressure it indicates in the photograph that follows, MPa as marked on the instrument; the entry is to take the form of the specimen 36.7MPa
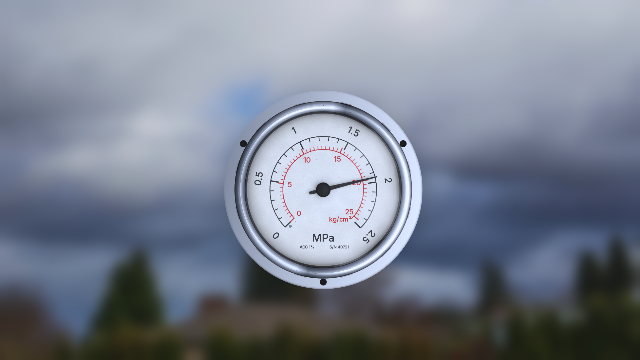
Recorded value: 1.95MPa
